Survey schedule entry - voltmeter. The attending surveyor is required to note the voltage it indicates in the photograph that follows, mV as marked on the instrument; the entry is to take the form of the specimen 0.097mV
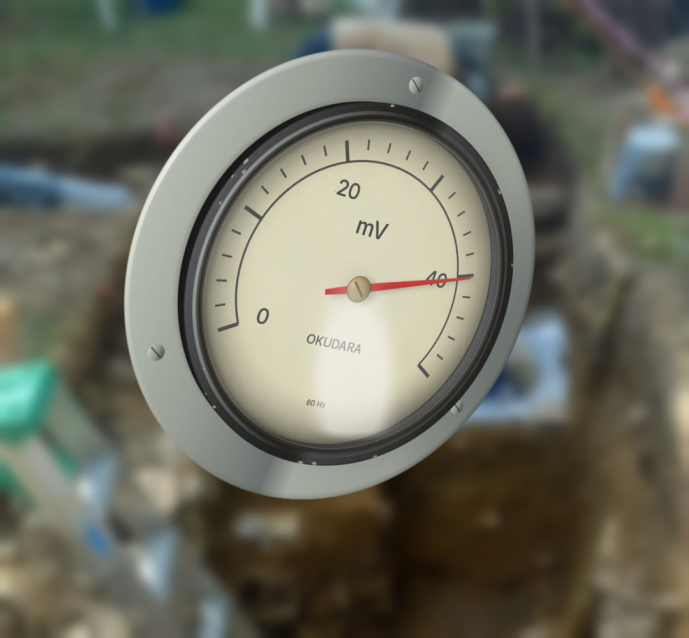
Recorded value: 40mV
